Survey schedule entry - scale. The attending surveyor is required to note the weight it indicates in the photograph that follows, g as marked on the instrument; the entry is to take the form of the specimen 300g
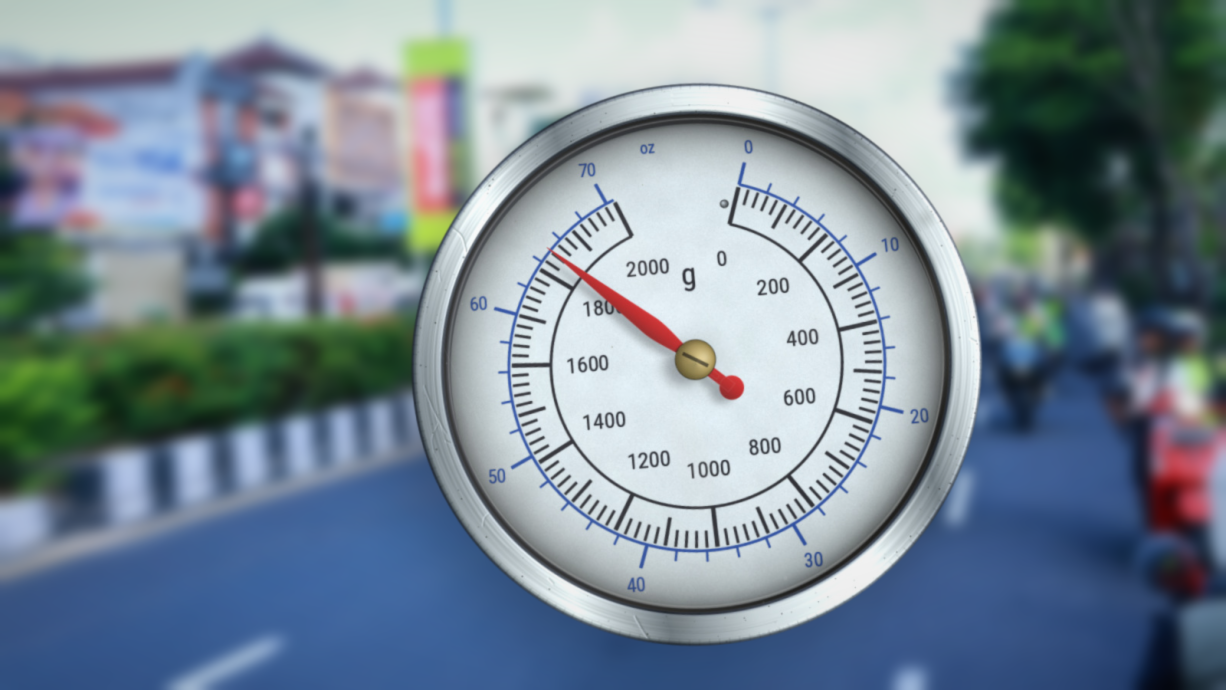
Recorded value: 1840g
